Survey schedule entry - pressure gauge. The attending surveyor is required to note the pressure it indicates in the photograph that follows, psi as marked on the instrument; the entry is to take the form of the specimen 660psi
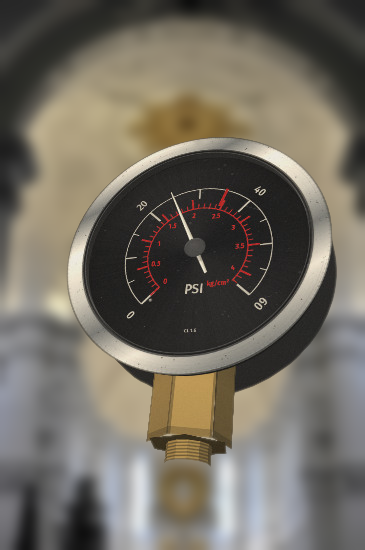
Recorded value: 25psi
